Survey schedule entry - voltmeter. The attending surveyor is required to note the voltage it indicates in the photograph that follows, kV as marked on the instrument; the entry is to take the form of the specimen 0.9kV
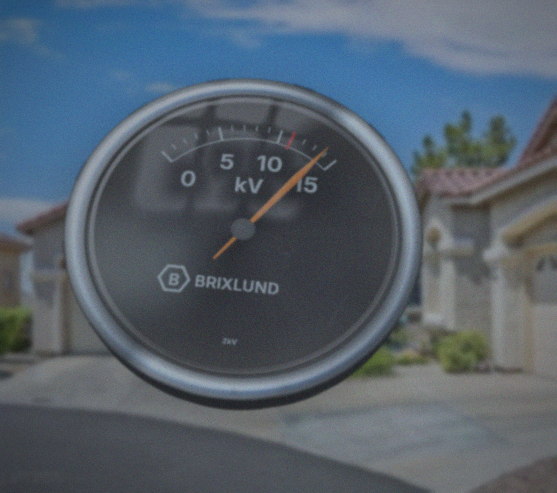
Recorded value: 14kV
